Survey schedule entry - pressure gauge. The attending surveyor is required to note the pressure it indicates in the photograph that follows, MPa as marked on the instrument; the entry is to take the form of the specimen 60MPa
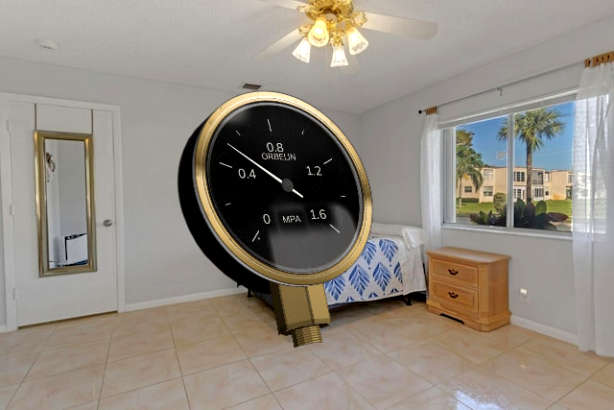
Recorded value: 0.5MPa
